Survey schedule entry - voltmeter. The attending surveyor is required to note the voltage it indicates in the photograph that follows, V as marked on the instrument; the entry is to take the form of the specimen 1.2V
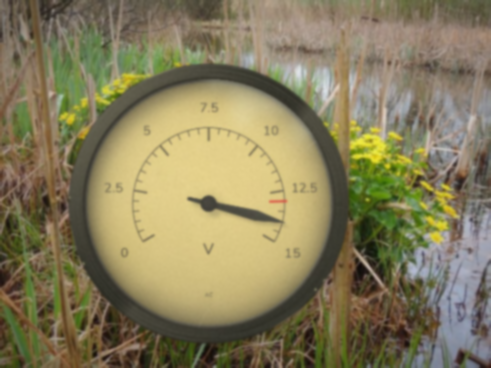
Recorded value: 14V
